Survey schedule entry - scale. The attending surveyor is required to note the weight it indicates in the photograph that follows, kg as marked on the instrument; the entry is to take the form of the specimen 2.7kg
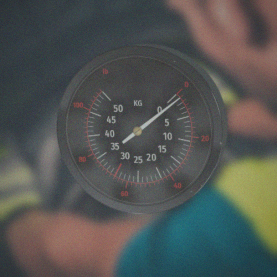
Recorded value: 1kg
